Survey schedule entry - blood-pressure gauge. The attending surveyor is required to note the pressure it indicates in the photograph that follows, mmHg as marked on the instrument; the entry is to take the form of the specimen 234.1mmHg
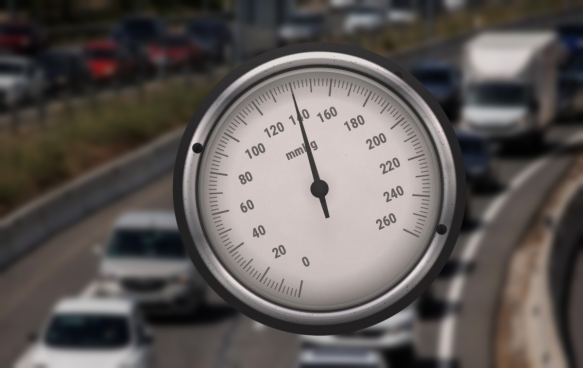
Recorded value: 140mmHg
